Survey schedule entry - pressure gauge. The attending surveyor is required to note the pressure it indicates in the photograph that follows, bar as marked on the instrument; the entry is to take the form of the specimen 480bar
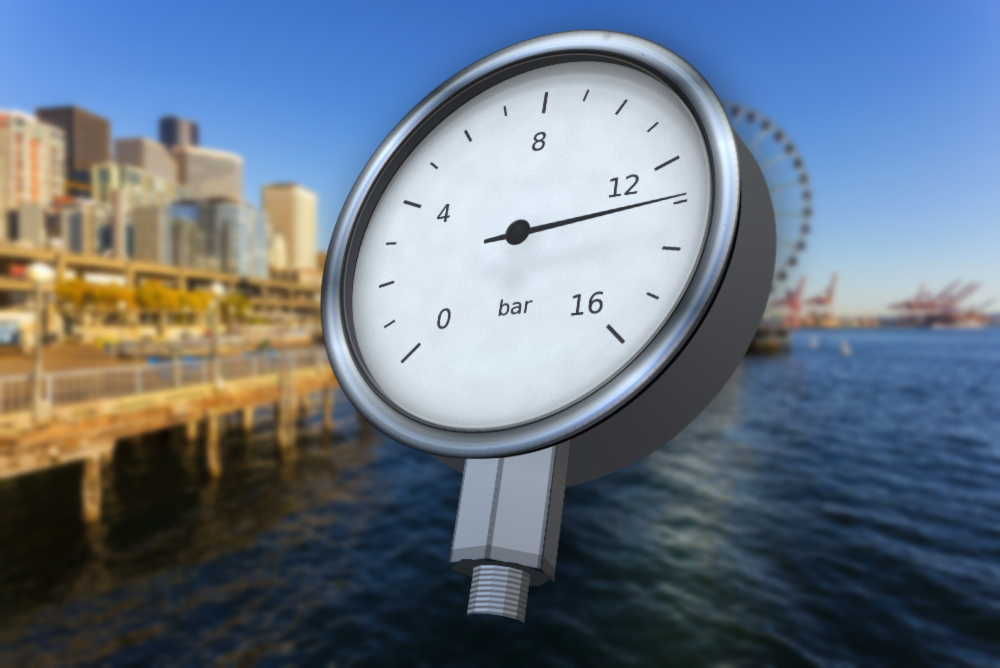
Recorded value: 13bar
